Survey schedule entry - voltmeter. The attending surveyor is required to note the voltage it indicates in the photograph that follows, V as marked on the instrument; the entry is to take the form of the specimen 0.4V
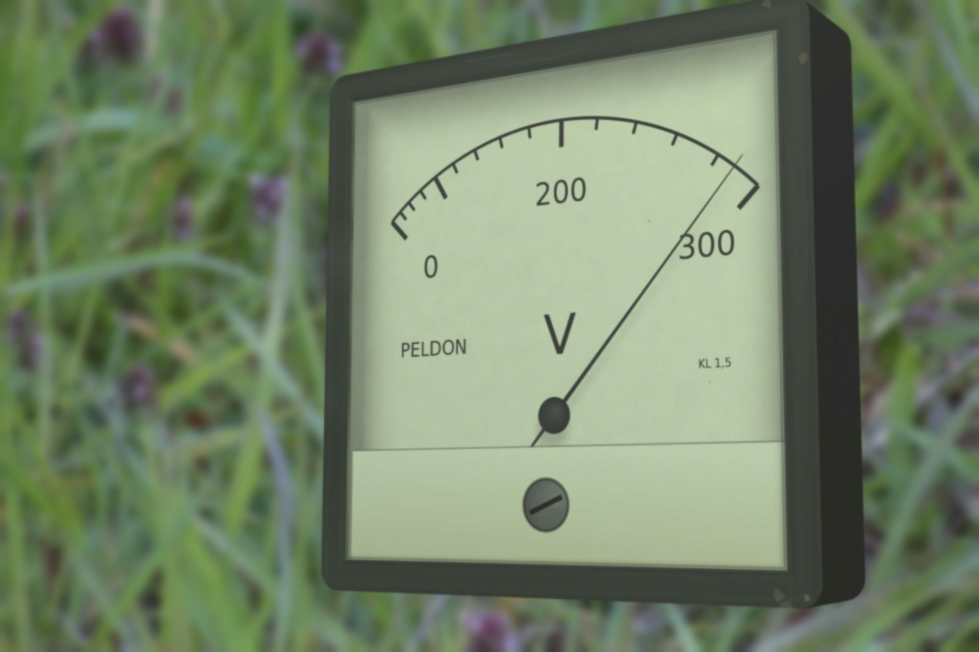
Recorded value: 290V
